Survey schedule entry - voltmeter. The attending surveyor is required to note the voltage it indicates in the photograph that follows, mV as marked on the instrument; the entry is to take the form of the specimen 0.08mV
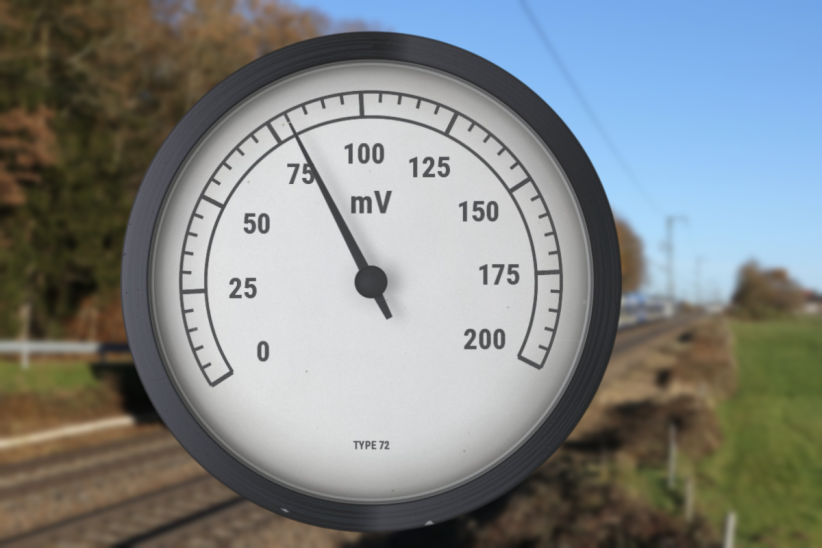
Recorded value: 80mV
